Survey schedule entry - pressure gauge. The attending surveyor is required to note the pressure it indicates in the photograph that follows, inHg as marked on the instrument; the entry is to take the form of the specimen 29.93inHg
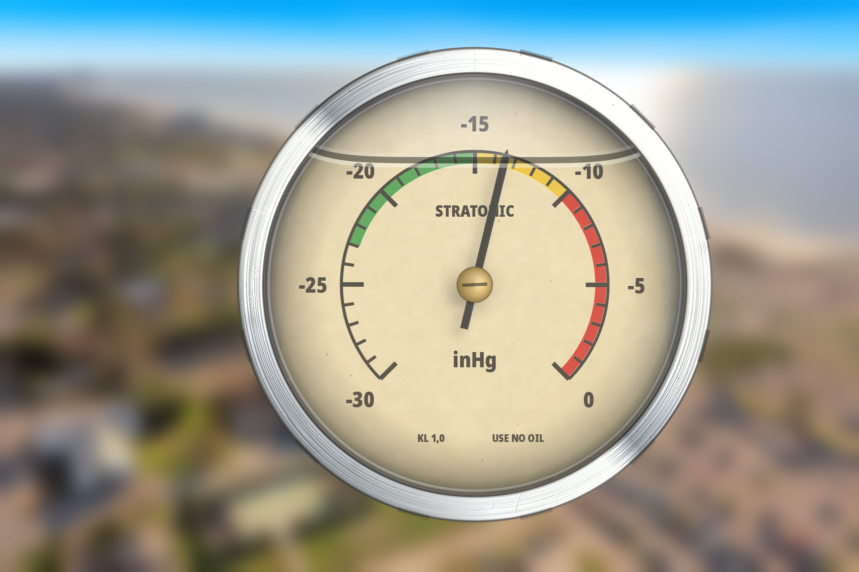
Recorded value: -13.5inHg
